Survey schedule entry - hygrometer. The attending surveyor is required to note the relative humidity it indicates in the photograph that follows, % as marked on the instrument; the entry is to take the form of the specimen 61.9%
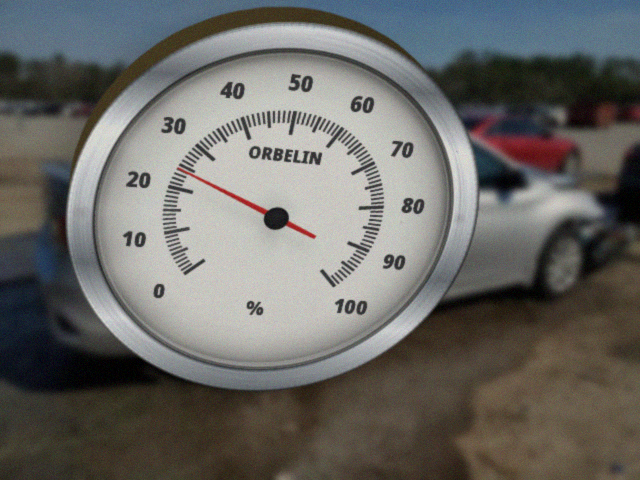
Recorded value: 25%
